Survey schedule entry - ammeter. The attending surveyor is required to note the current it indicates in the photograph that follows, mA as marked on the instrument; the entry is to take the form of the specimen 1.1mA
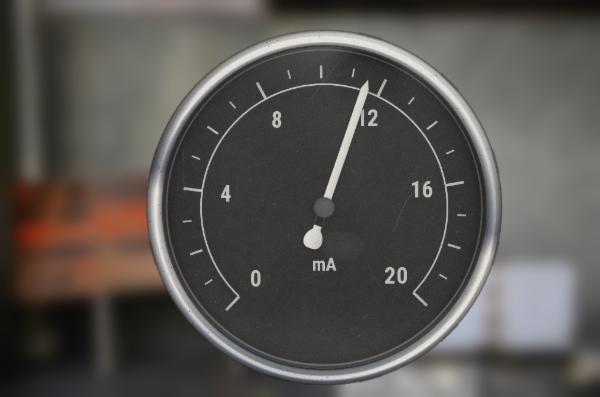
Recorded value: 11.5mA
